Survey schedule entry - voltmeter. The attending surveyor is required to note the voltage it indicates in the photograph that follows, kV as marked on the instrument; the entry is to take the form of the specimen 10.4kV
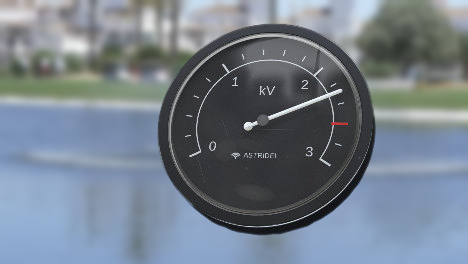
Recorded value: 2.3kV
